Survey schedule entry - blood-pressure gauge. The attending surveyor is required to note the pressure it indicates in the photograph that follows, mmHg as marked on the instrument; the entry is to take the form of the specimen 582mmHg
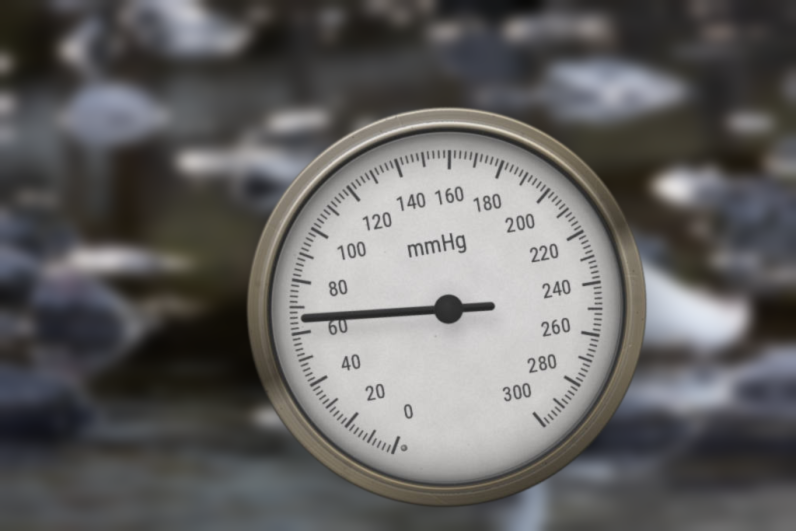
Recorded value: 66mmHg
